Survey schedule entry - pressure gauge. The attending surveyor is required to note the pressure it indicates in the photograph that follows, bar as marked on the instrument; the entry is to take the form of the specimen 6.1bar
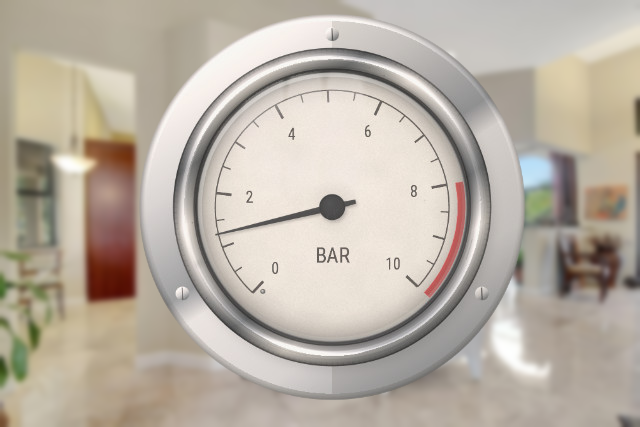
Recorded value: 1.25bar
